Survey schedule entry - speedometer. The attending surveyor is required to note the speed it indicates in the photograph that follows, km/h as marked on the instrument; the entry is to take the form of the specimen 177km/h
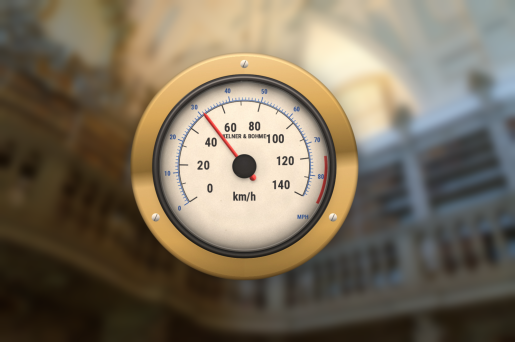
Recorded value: 50km/h
